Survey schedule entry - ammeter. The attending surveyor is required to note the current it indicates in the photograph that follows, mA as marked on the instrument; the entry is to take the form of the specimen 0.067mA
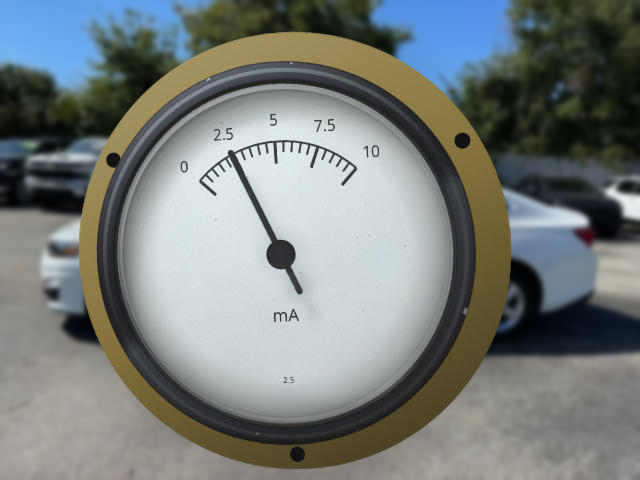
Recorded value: 2.5mA
